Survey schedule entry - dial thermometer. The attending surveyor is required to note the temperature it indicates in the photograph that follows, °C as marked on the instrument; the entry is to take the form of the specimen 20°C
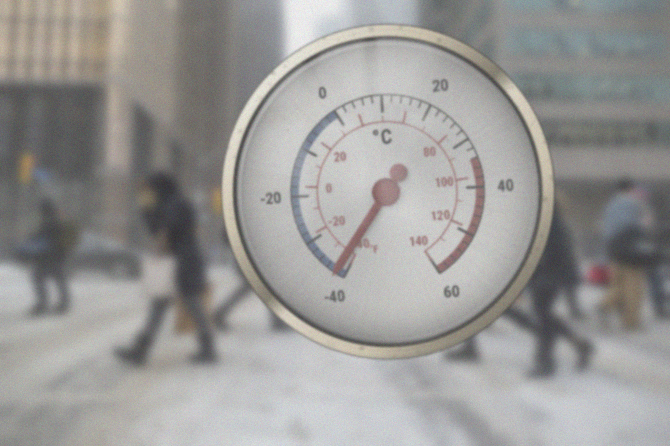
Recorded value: -38°C
